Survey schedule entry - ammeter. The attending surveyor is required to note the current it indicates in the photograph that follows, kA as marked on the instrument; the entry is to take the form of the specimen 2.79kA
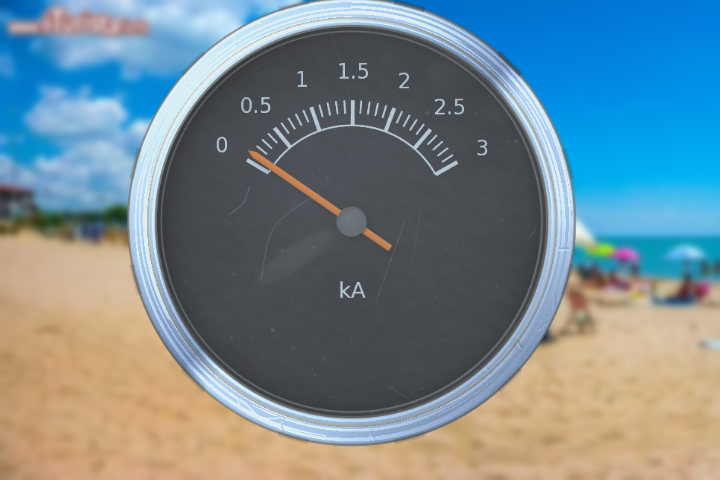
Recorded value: 0.1kA
